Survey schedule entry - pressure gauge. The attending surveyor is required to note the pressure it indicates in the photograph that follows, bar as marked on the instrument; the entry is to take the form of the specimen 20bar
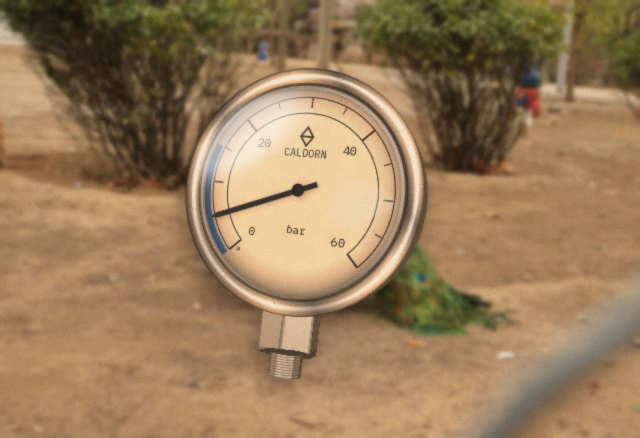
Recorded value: 5bar
